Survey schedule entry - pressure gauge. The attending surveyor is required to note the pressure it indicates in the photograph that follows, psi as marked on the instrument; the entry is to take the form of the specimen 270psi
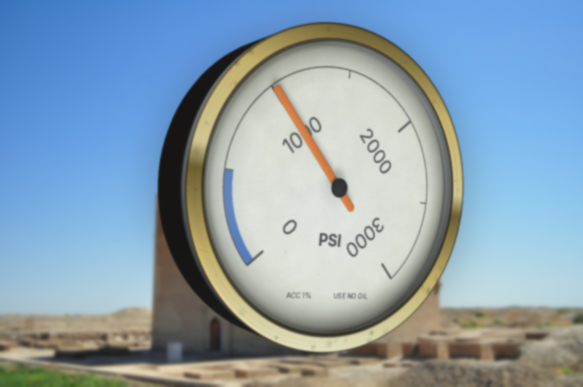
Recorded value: 1000psi
